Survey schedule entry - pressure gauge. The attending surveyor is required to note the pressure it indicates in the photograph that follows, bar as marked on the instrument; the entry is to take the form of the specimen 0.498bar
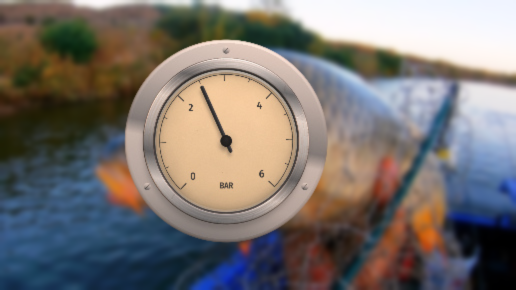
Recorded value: 2.5bar
